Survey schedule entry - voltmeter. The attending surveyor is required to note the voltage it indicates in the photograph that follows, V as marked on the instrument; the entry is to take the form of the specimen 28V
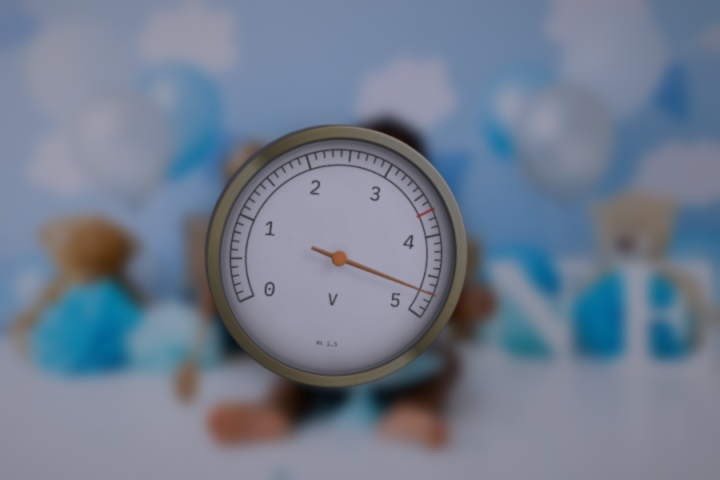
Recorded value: 4.7V
